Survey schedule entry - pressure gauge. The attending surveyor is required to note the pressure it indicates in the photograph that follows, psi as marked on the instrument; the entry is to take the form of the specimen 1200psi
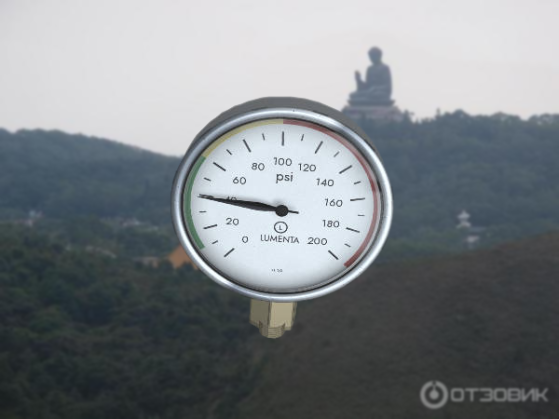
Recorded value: 40psi
